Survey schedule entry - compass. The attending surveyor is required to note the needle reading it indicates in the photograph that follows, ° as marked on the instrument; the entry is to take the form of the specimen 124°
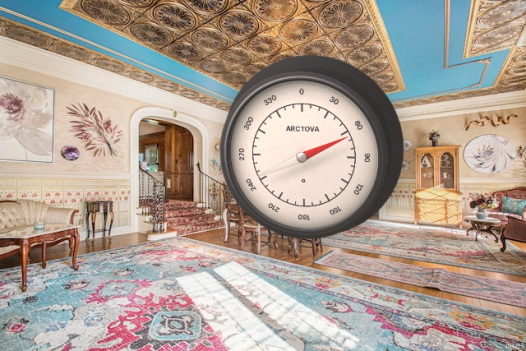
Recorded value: 65°
